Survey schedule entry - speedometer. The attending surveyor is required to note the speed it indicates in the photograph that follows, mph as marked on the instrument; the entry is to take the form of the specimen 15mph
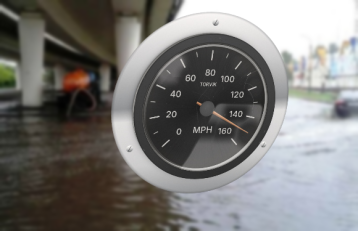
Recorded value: 150mph
